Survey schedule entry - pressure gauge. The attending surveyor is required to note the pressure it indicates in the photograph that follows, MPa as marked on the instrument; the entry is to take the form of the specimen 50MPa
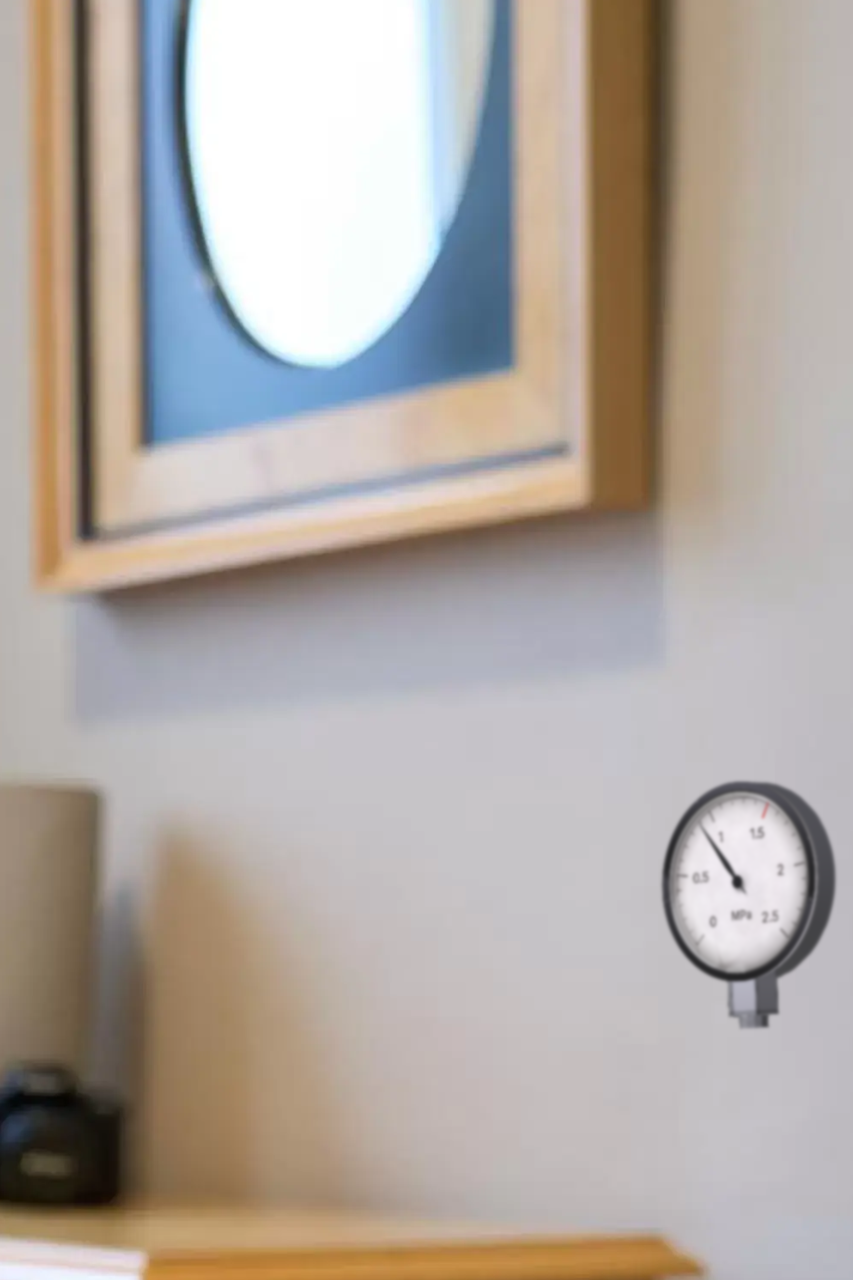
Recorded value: 0.9MPa
